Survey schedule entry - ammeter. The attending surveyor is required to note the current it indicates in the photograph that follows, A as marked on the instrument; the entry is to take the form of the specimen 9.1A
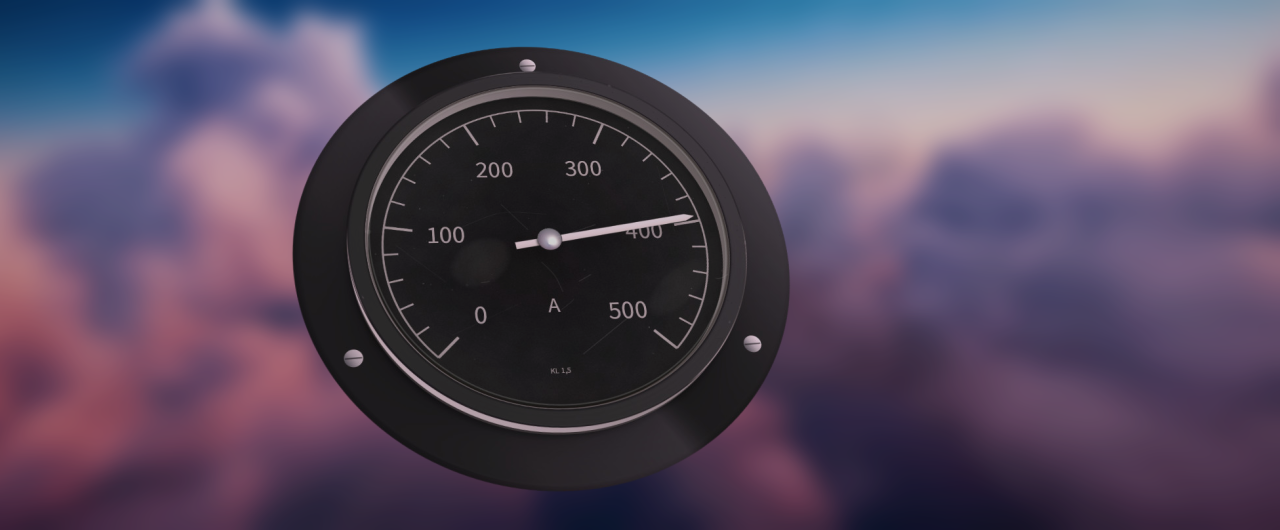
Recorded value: 400A
